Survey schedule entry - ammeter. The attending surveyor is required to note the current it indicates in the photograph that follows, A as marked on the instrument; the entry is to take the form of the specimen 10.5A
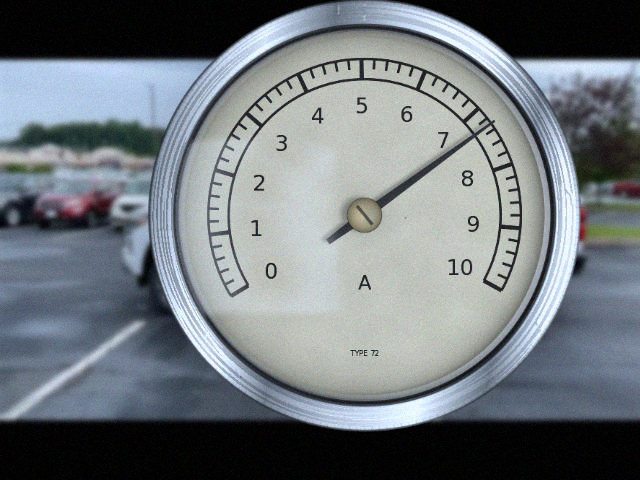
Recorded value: 7.3A
